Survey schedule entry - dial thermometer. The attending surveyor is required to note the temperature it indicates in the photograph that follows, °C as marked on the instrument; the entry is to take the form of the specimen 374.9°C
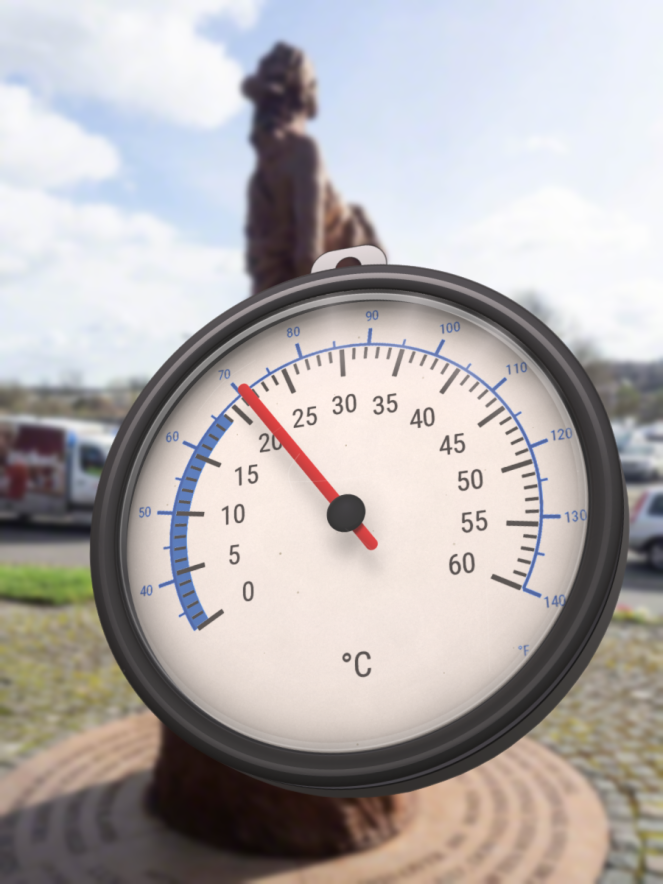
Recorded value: 21.5°C
